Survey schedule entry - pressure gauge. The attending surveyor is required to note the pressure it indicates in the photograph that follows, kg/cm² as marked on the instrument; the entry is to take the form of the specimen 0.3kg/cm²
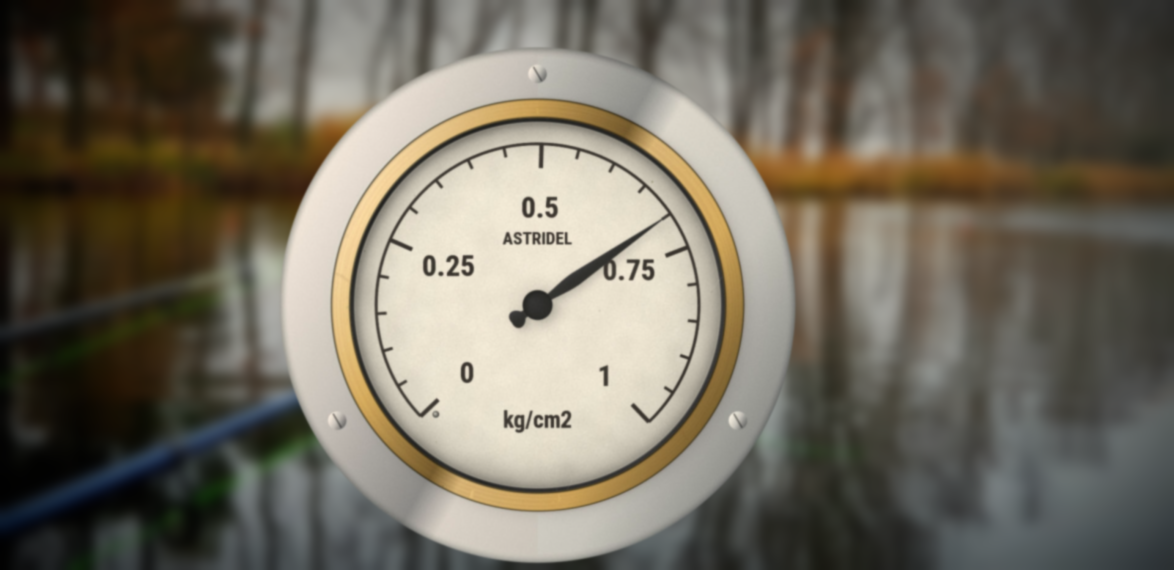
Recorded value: 0.7kg/cm²
